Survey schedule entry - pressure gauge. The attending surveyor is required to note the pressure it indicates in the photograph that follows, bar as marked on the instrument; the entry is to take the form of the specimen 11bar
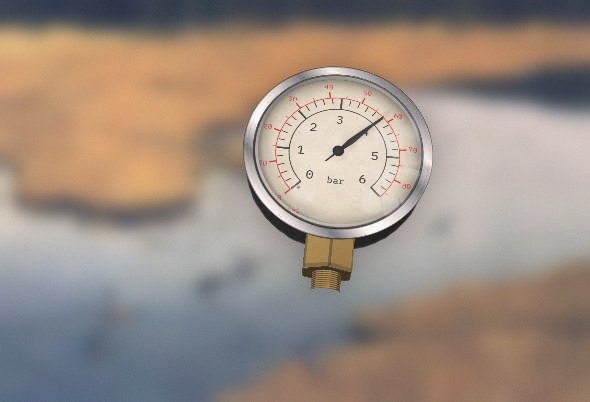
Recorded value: 4bar
